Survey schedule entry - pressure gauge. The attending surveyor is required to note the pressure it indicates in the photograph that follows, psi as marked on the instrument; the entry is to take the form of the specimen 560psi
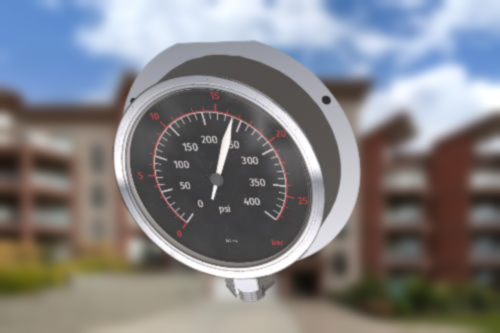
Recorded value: 240psi
